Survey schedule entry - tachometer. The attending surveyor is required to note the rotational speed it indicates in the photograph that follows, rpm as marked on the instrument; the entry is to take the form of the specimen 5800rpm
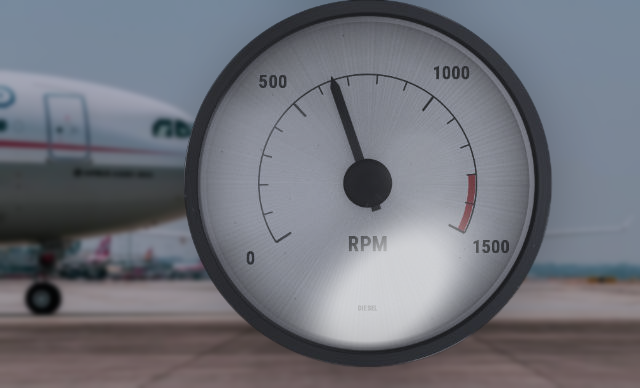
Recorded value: 650rpm
